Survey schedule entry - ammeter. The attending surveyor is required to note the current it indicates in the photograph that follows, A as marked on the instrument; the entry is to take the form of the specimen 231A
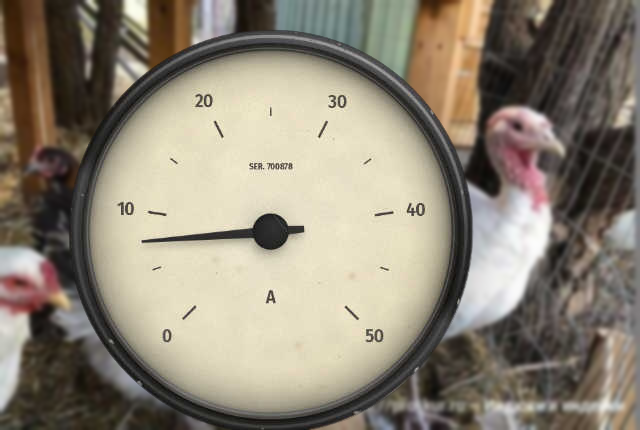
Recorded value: 7.5A
